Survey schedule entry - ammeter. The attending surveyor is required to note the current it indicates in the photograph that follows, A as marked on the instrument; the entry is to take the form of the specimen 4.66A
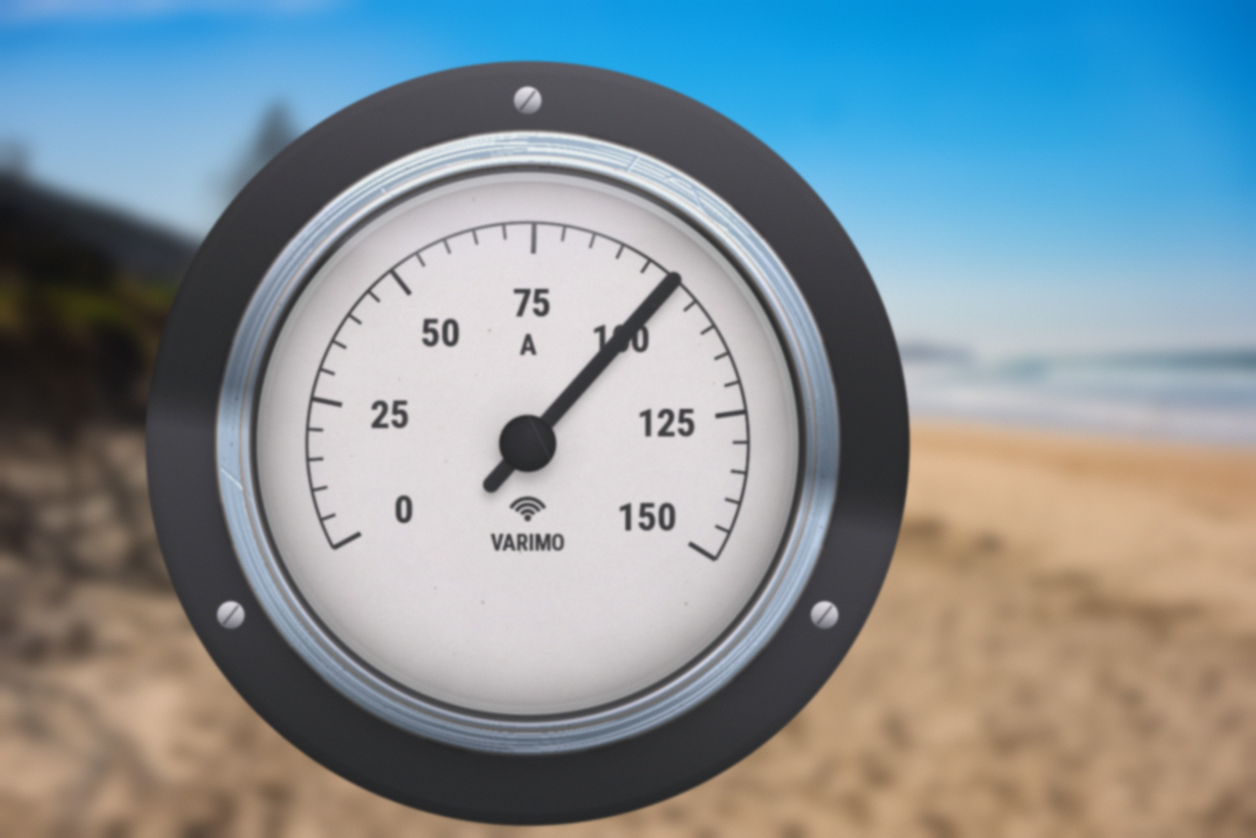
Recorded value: 100A
